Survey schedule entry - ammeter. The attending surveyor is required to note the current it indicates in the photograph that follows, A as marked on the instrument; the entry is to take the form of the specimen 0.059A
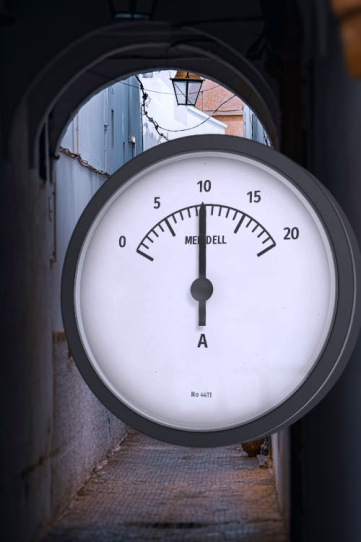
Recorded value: 10A
